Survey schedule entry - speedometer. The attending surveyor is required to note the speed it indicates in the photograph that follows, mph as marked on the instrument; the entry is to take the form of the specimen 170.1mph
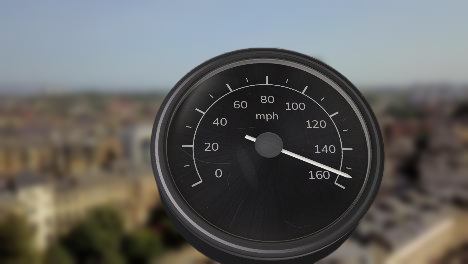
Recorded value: 155mph
